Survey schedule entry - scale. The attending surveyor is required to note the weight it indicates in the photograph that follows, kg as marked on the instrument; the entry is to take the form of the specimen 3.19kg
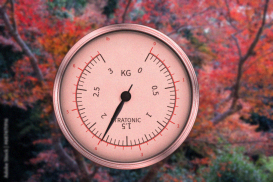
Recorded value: 1.8kg
